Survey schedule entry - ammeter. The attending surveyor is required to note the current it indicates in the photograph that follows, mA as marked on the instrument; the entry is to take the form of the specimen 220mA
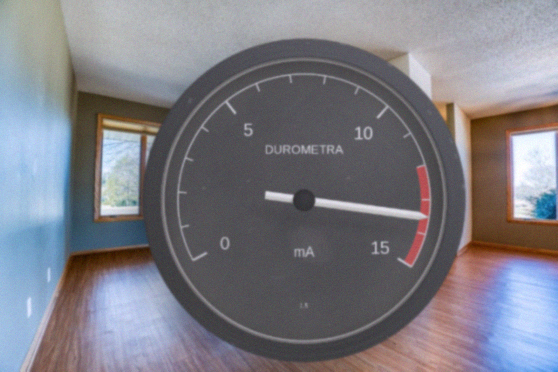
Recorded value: 13.5mA
